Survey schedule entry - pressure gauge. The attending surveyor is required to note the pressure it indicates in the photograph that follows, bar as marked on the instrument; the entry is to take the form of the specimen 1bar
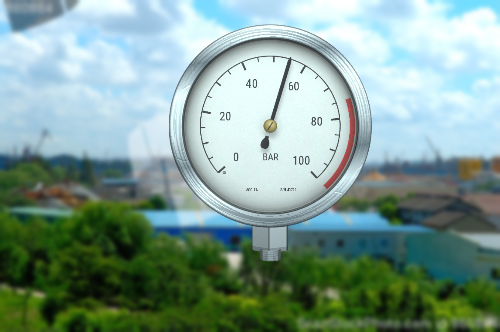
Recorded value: 55bar
